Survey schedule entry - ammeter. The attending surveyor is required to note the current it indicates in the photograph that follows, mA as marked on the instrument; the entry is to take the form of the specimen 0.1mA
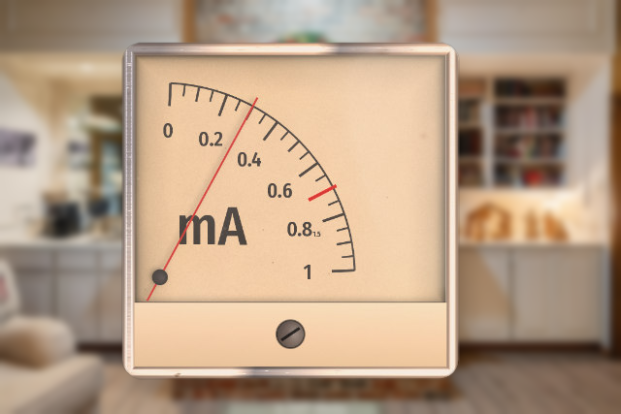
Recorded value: 0.3mA
